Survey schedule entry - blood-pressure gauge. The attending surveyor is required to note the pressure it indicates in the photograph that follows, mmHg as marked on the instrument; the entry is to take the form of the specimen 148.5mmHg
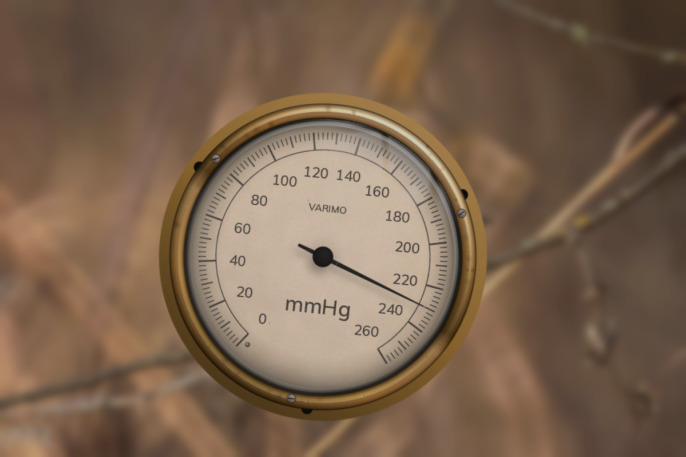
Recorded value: 230mmHg
